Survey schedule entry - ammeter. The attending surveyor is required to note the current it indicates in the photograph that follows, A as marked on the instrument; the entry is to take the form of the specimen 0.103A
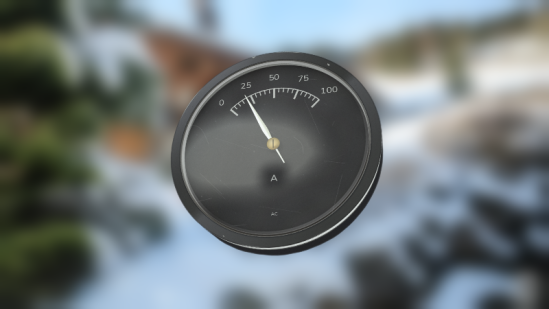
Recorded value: 20A
